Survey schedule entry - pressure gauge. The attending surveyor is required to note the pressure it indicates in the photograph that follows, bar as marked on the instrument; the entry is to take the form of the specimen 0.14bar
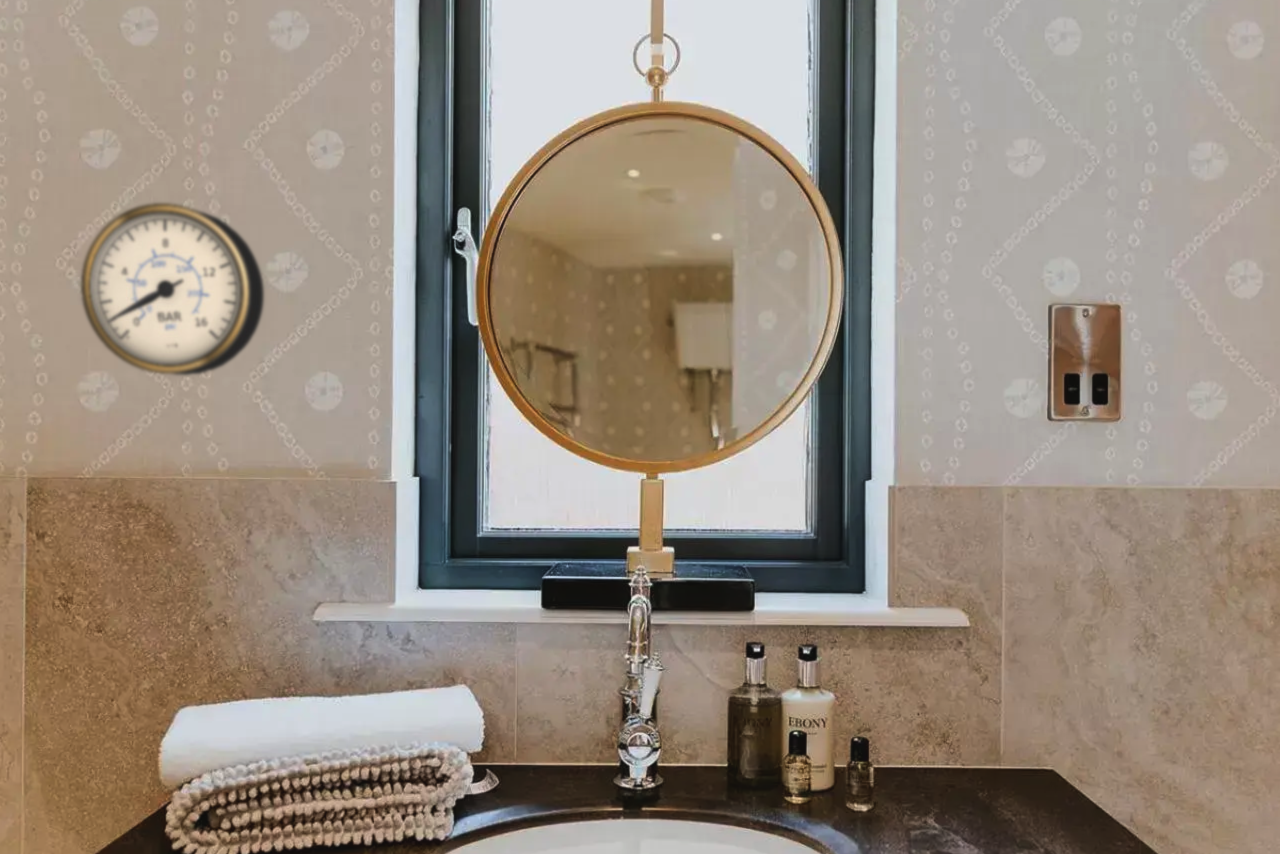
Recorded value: 1bar
